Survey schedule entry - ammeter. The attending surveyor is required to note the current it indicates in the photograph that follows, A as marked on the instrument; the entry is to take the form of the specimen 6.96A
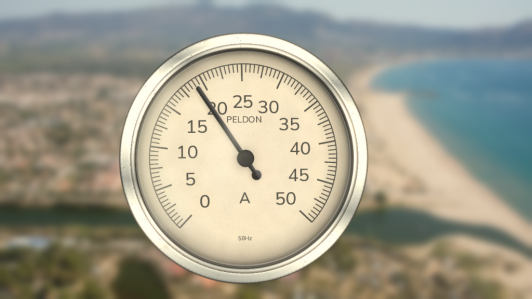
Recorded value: 19A
